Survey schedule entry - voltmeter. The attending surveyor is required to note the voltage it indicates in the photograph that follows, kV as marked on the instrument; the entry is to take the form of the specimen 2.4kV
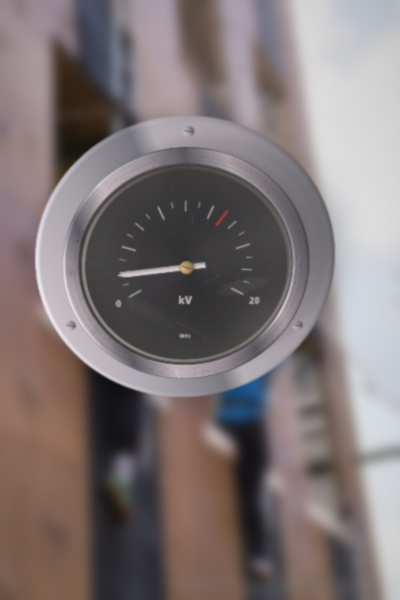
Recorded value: 2kV
